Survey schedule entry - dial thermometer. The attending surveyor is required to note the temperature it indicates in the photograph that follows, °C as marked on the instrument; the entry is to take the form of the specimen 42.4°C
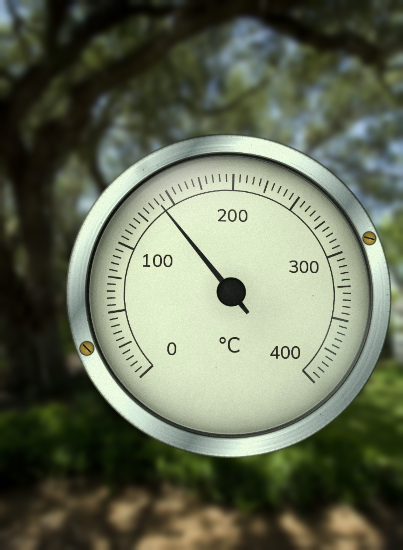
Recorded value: 140°C
